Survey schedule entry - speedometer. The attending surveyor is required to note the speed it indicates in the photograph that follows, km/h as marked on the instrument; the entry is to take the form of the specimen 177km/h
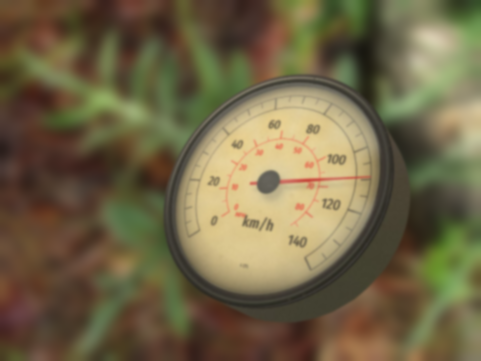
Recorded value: 110km/h
